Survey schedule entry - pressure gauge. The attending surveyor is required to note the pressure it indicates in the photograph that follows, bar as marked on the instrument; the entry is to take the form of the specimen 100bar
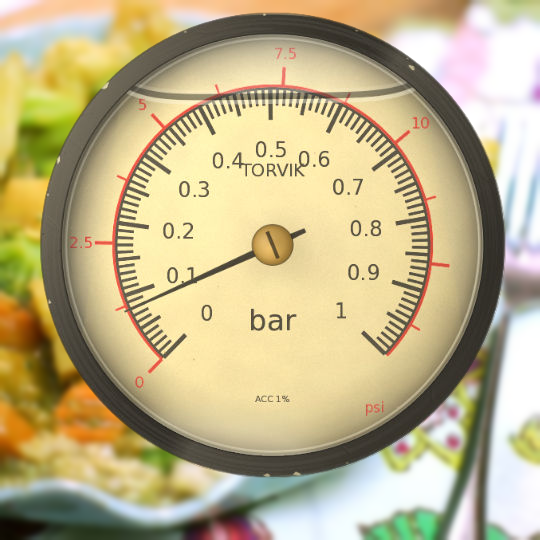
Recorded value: 0.08bar
